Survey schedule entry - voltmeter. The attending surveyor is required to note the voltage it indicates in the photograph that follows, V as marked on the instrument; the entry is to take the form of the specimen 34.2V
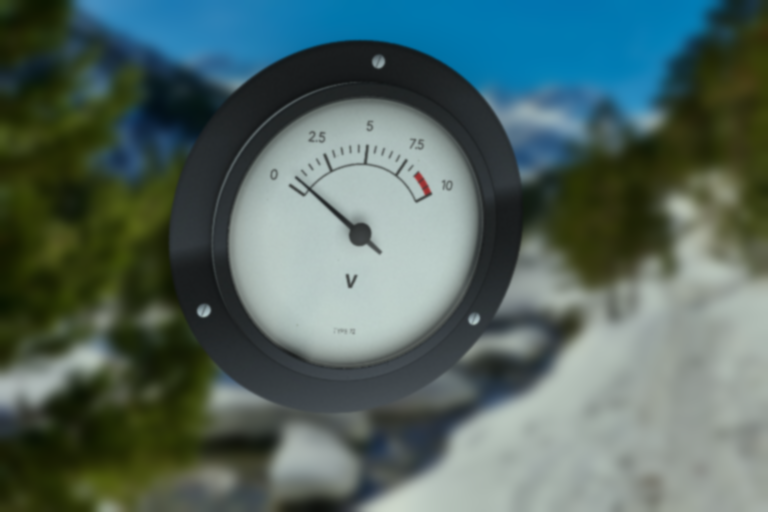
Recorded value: 0.5V
